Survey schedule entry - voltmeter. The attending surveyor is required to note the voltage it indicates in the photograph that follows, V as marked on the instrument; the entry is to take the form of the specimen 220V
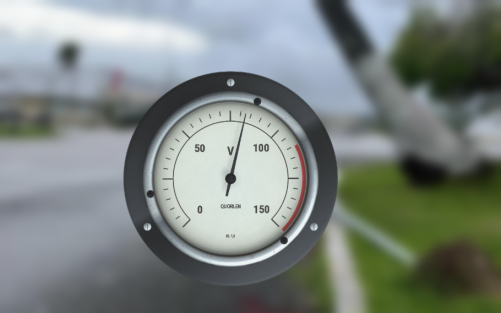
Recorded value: 82.5V
